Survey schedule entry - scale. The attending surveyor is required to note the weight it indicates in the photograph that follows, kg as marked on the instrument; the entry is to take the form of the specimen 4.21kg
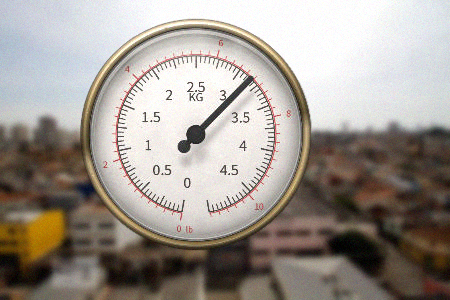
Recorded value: 3.15kg
